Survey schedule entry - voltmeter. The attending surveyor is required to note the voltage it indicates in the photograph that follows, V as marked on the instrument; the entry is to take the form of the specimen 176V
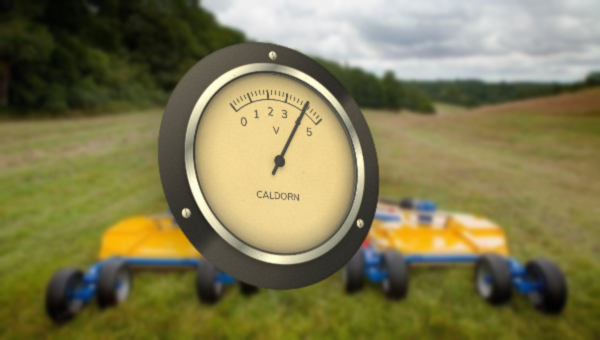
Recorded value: 4V
